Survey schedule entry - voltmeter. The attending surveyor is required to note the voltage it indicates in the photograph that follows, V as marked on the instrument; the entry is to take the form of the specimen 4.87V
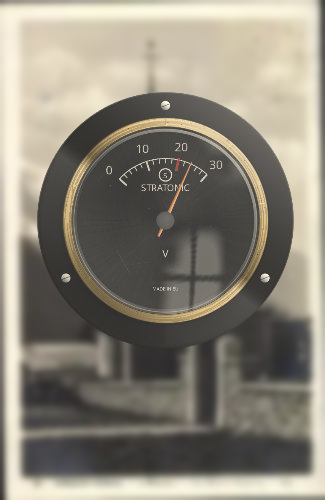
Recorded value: 24V
